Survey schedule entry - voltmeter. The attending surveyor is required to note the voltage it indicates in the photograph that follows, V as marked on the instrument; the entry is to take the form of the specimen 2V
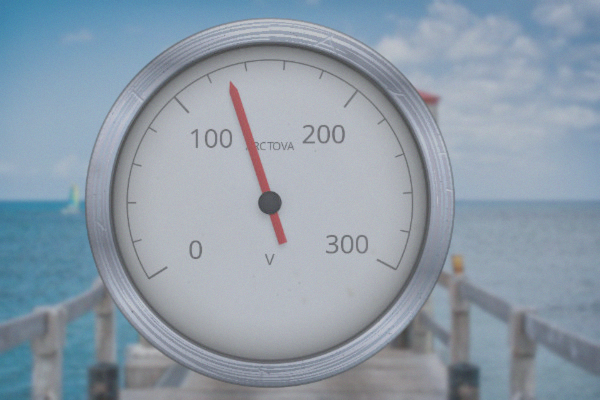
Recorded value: 130V
